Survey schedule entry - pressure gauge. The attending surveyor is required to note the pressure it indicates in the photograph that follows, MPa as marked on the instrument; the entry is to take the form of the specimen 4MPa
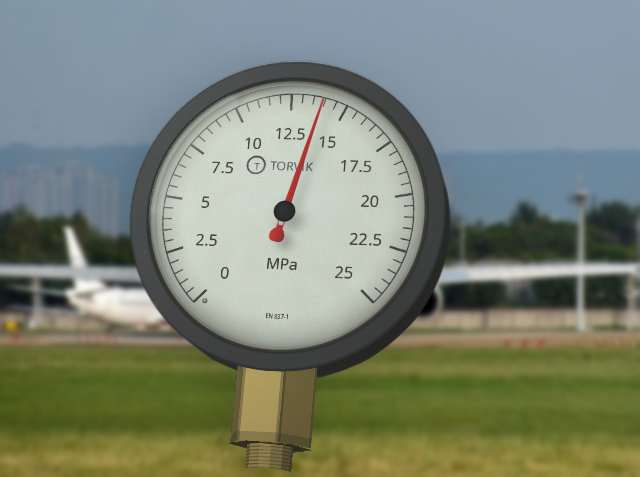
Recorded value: 14MPa
